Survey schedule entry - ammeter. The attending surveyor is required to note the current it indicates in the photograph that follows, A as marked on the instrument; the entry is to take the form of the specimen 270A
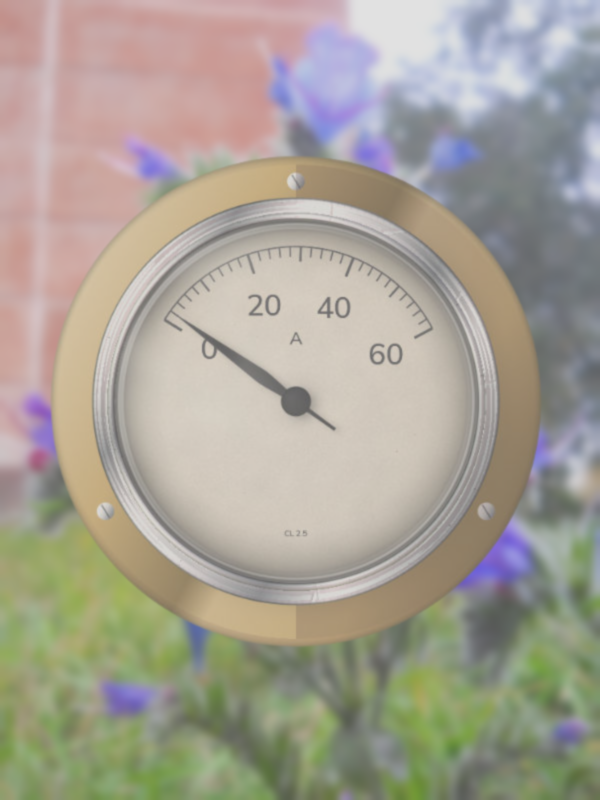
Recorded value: 2A
